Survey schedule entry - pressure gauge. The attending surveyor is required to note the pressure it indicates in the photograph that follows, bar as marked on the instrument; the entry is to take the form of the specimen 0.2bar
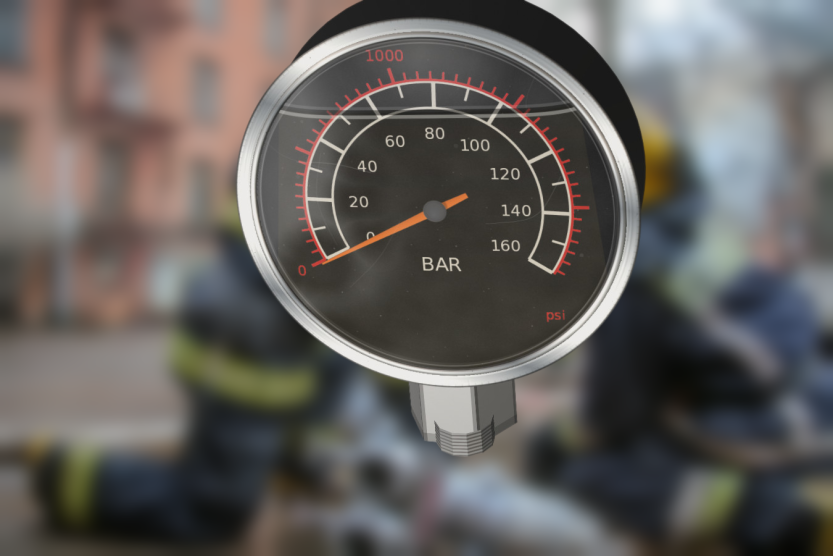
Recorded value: 0bar
